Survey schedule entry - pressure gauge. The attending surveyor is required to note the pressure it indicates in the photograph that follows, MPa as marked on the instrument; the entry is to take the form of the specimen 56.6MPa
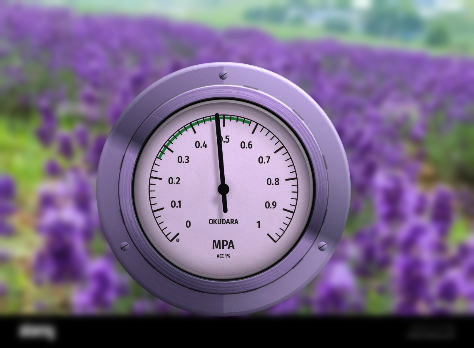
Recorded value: 0.48MPa
